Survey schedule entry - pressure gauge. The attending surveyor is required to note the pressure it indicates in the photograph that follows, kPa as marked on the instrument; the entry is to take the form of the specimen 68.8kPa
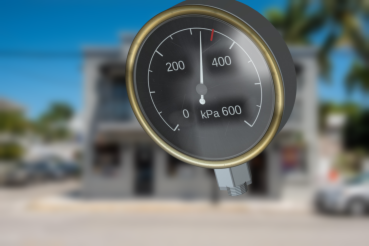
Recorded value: 325kPa
